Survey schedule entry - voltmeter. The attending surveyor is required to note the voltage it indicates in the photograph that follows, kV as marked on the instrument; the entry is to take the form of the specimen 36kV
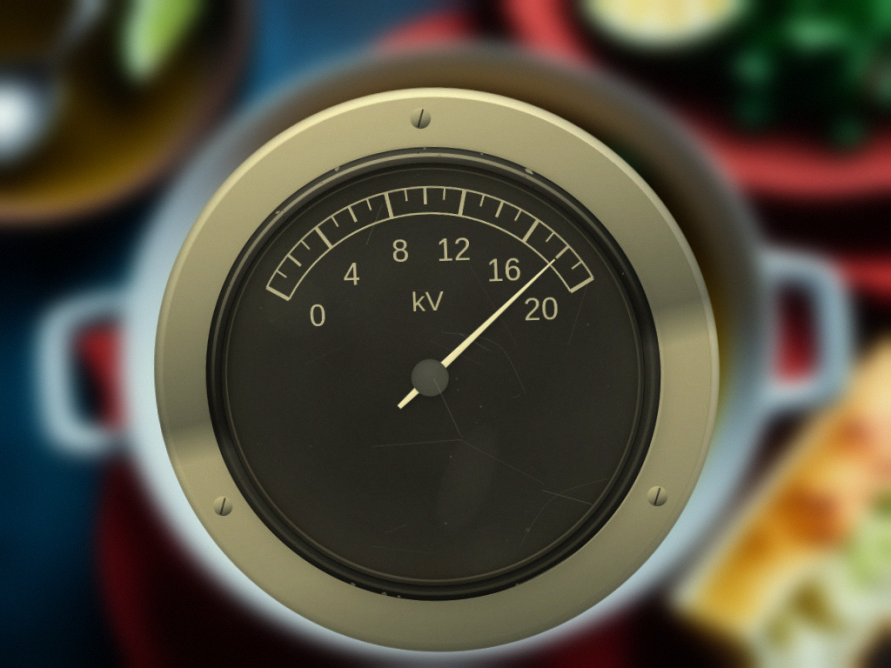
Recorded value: 18kV
